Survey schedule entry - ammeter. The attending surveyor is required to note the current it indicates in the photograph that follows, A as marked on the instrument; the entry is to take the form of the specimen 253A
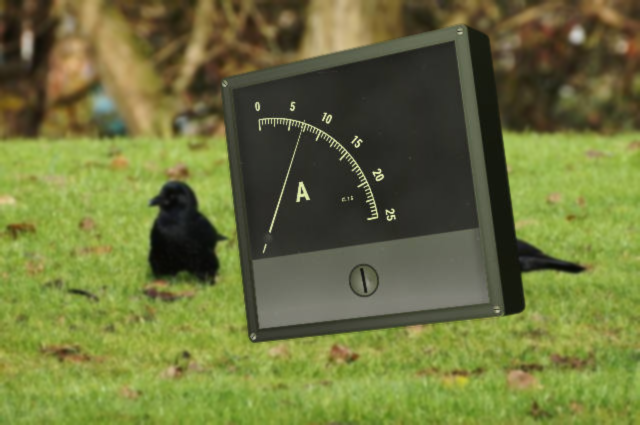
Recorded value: 7.5A
